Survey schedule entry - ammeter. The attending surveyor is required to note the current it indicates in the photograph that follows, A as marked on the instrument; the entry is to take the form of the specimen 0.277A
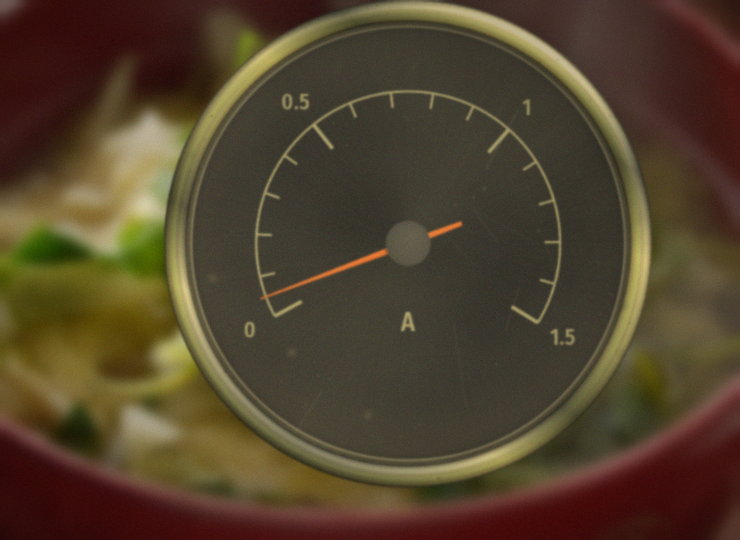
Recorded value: 0.05A
